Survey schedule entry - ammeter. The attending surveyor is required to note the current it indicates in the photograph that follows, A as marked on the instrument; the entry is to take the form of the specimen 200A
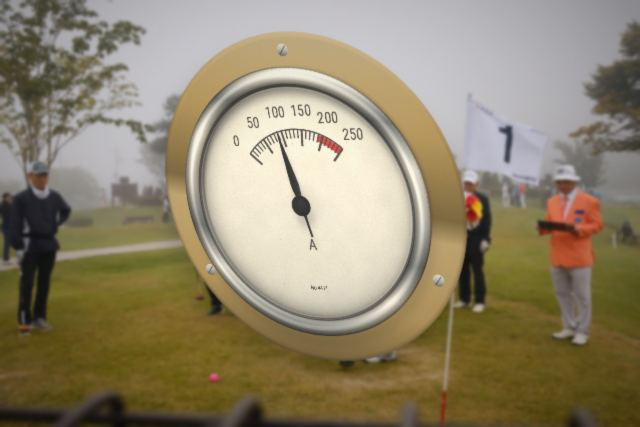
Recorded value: 100A
